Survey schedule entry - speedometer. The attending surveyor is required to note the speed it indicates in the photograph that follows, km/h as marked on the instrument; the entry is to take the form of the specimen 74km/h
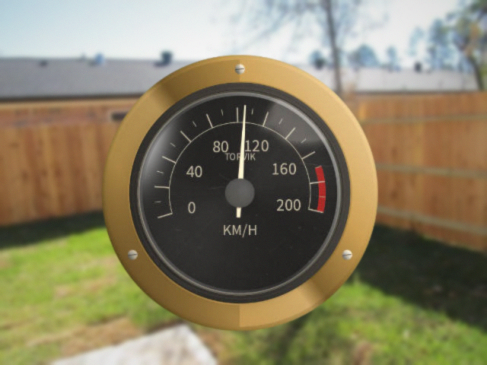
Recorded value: 105km/h
